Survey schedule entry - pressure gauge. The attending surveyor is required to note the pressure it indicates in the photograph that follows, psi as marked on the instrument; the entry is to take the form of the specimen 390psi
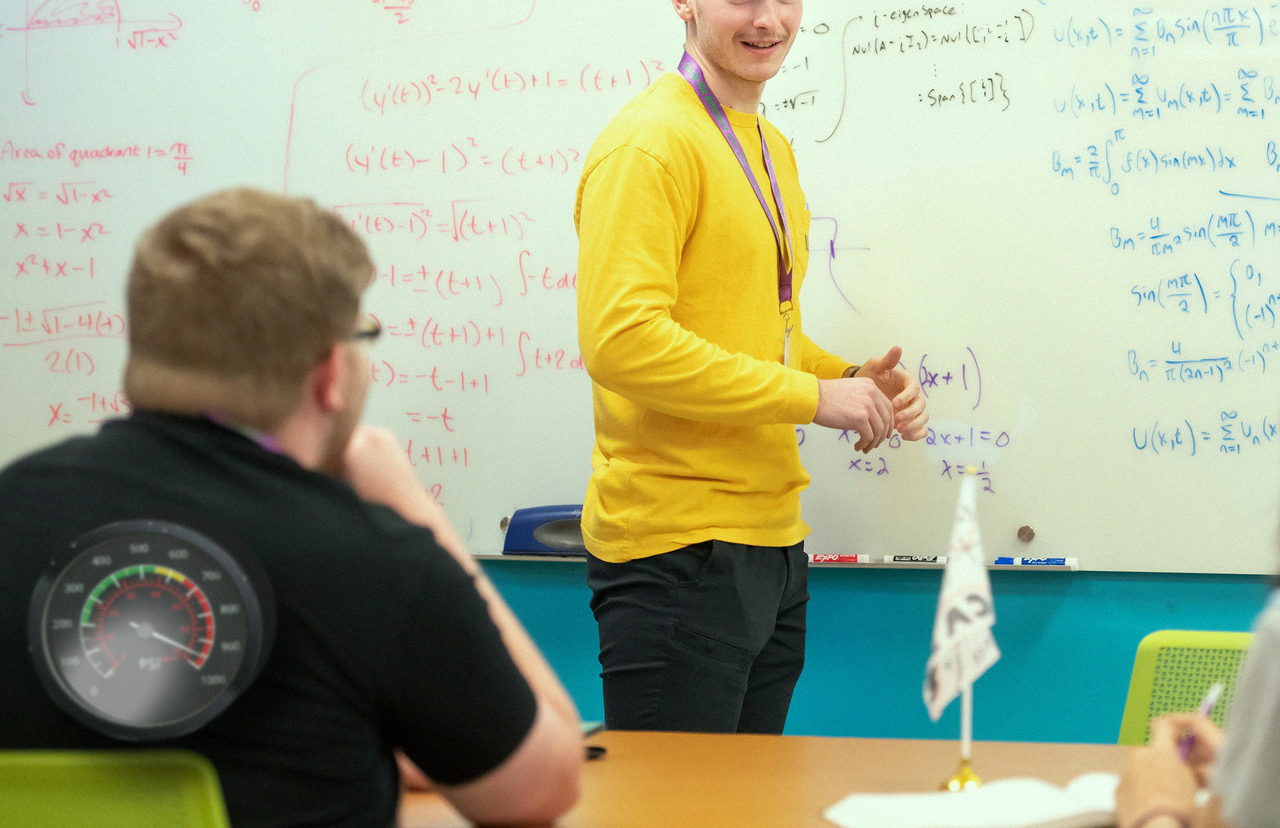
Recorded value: 950psi
